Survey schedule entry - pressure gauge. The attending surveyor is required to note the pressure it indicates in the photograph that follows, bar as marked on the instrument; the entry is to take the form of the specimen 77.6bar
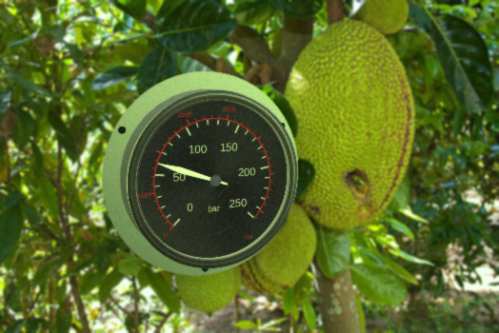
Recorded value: 60bar
